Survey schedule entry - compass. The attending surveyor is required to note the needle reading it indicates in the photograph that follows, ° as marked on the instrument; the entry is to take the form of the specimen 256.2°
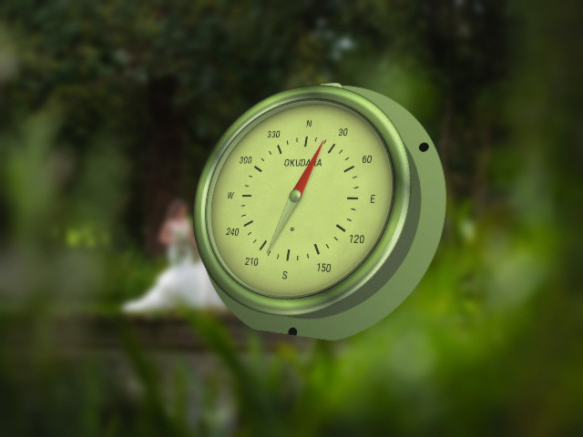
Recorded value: 20°
